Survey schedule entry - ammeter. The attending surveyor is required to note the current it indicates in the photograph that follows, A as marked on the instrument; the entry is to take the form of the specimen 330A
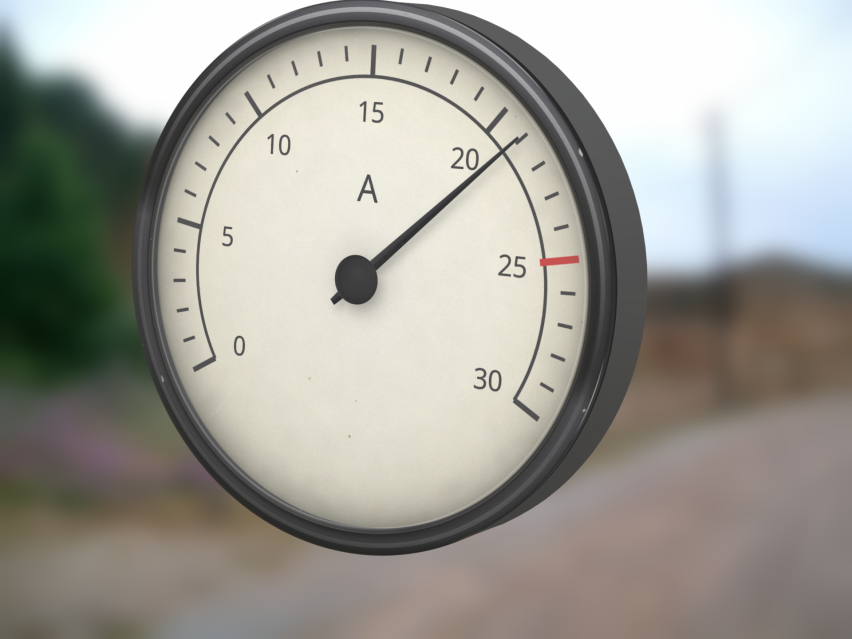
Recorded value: 21A
